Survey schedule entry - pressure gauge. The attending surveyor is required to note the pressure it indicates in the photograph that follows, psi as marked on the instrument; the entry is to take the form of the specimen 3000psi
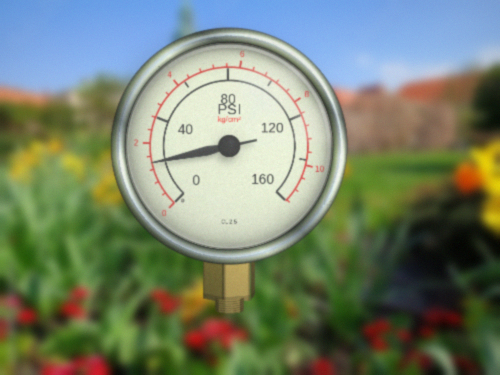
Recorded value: 20psi
